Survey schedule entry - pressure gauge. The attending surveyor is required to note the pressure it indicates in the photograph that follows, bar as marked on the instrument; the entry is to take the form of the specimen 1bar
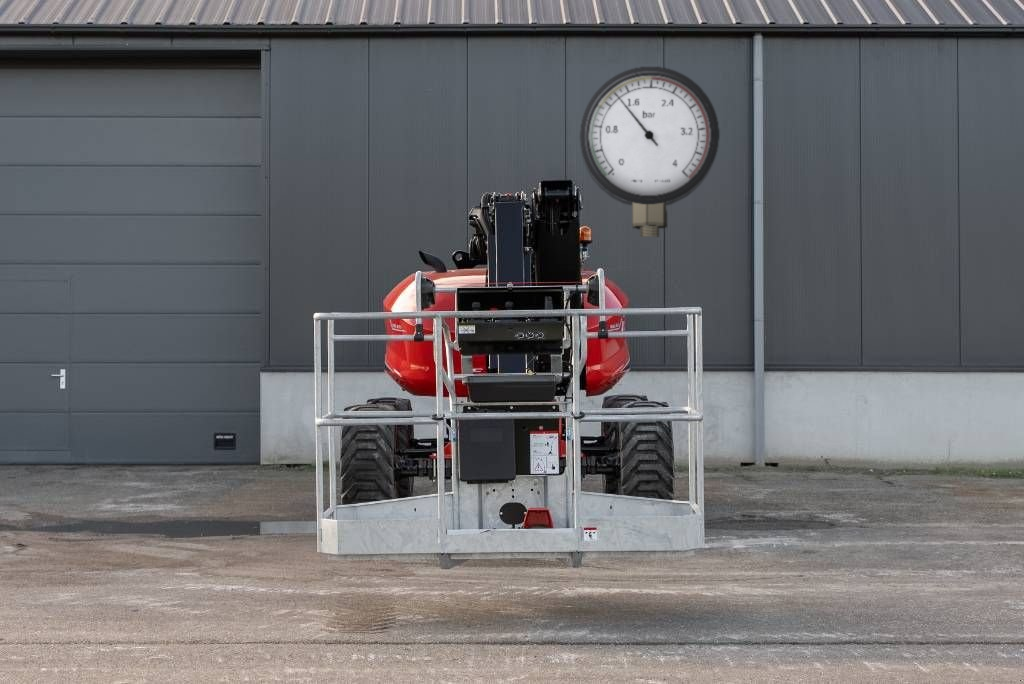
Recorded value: 1.4bar
